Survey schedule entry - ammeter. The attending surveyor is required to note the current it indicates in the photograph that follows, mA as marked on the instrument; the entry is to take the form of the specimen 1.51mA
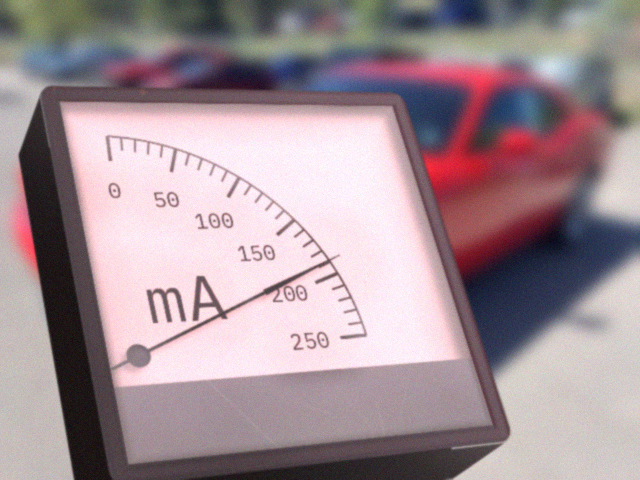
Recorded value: 190mA
